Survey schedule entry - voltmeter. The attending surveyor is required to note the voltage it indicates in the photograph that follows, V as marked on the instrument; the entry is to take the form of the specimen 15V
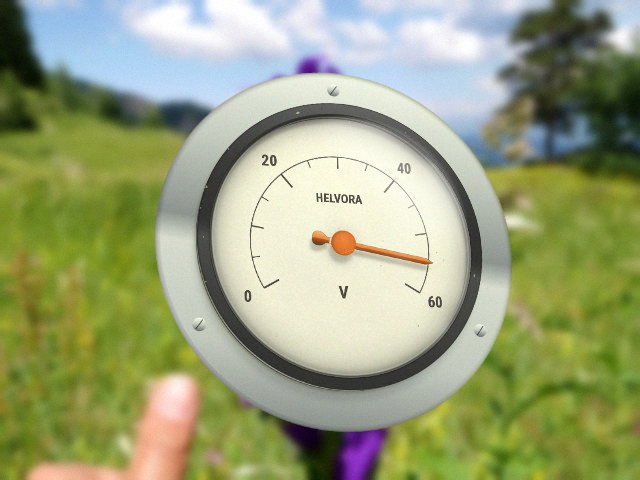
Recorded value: 55V
